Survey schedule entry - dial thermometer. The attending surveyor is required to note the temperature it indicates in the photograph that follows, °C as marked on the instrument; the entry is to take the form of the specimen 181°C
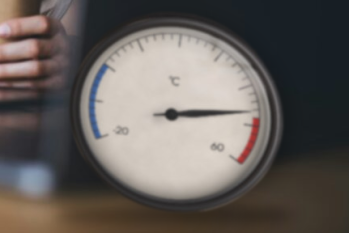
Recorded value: 46°C
